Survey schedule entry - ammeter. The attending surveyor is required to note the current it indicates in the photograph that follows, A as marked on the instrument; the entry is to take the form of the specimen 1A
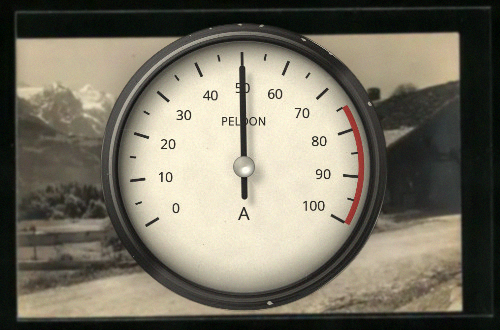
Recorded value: 50A
